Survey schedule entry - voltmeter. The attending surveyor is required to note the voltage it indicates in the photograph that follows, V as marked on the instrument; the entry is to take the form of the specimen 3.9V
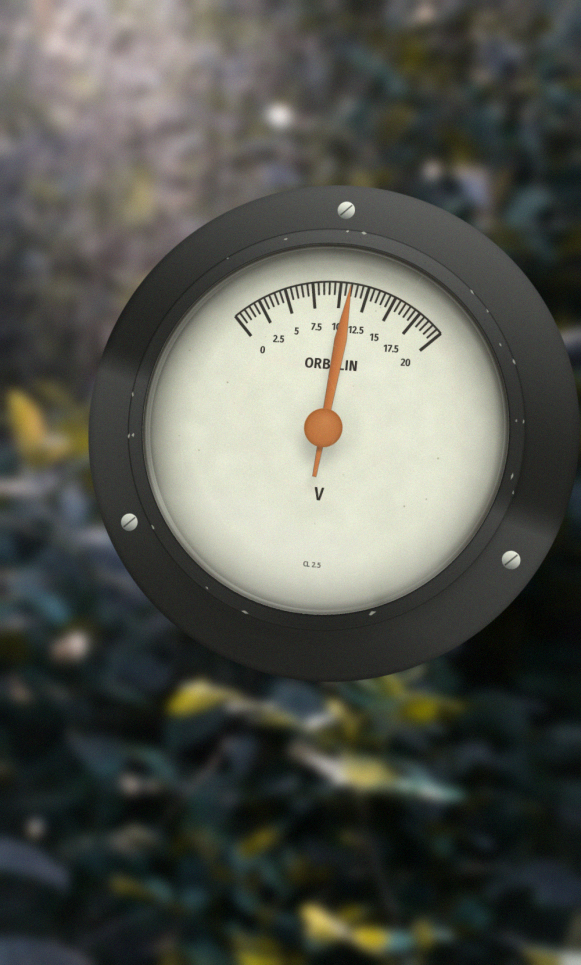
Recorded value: 11V
